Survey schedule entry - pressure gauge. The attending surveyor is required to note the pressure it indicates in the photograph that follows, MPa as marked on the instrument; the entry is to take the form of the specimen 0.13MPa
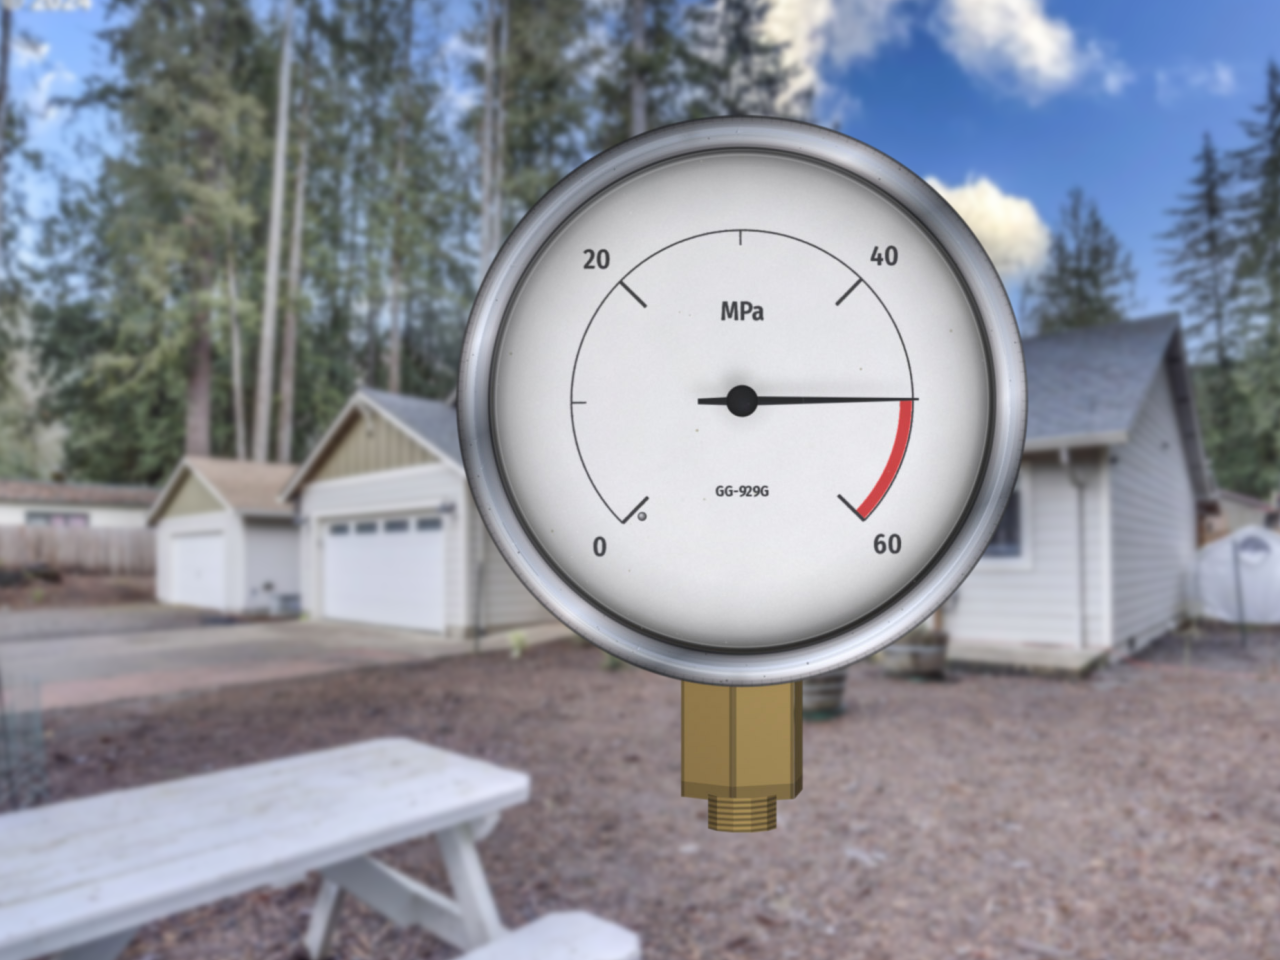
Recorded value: 50MPa
